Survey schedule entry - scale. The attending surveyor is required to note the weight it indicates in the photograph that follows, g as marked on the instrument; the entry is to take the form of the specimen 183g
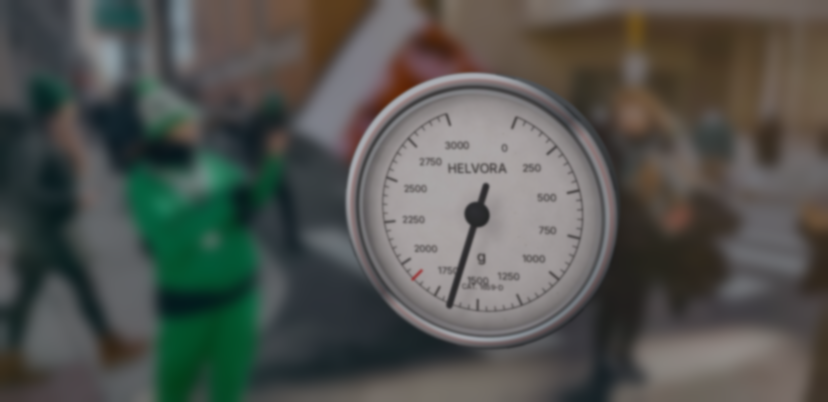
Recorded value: 1650g
